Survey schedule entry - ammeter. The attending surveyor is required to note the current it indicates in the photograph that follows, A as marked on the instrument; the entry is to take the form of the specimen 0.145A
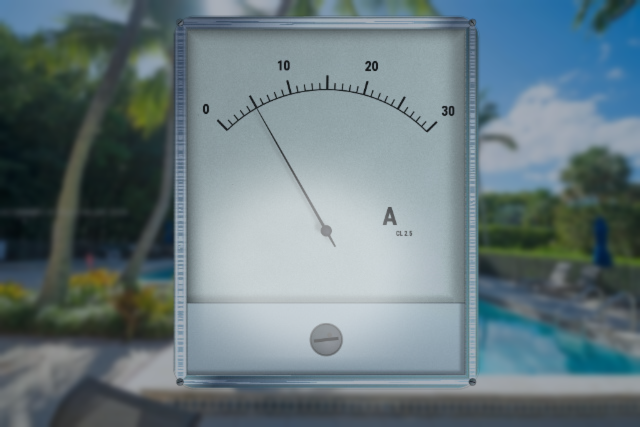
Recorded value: 5A
